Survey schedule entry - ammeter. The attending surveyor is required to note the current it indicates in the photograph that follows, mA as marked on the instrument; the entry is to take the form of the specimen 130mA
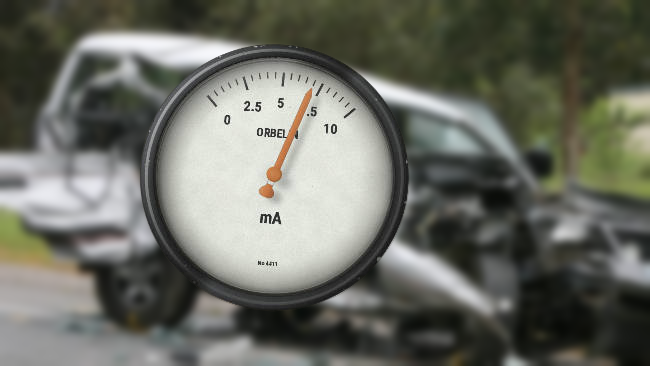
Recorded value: 7mA
